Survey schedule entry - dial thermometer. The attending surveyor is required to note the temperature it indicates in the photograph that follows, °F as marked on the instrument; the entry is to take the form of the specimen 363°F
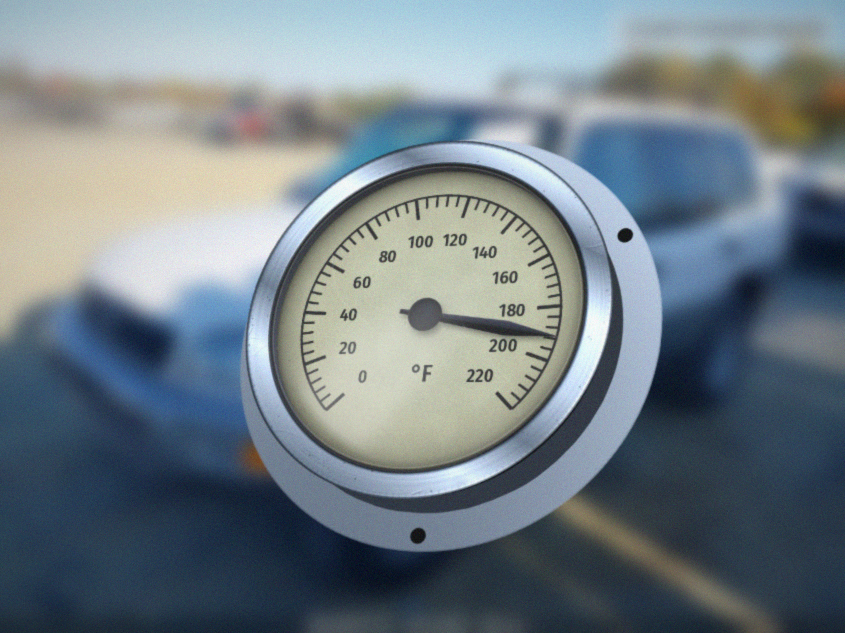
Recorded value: 192°F
